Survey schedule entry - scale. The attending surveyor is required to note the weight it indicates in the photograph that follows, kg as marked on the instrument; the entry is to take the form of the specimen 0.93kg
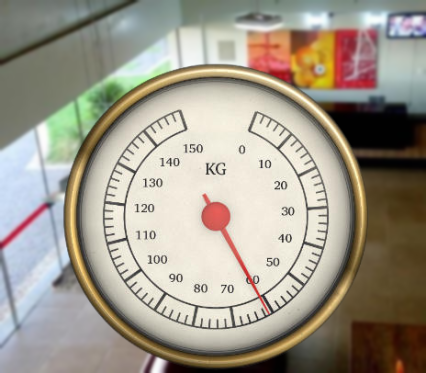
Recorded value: 61kg
